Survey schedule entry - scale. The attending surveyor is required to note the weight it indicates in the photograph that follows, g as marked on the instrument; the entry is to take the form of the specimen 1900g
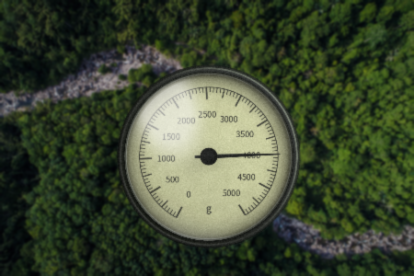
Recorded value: 4000g
